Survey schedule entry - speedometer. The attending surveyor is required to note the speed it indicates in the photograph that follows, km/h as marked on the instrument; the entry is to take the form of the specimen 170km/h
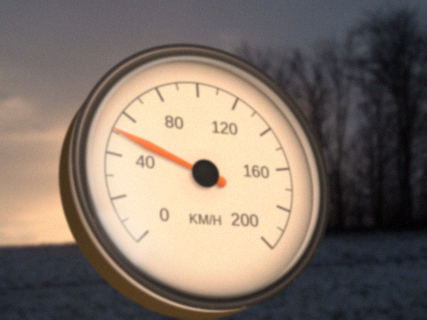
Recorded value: 50km/h
